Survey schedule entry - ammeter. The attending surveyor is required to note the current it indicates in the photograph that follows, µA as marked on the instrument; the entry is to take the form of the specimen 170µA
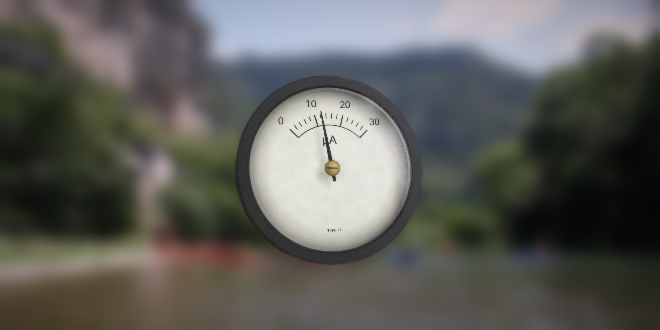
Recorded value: 12µA
